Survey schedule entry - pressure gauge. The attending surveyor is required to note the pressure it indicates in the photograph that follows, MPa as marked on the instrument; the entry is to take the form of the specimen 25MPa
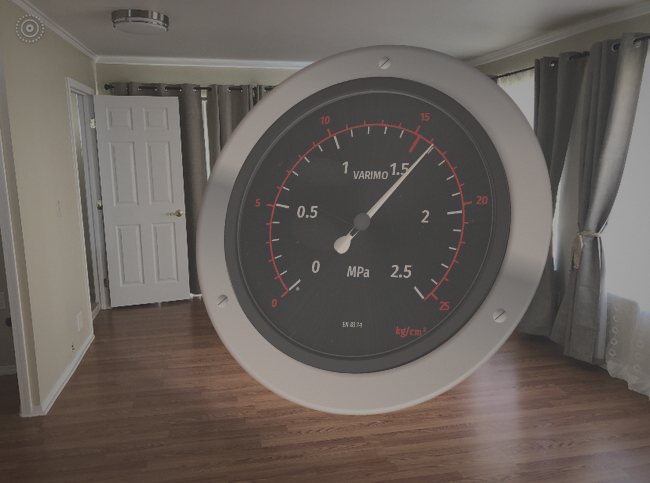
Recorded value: 1.6MPa
